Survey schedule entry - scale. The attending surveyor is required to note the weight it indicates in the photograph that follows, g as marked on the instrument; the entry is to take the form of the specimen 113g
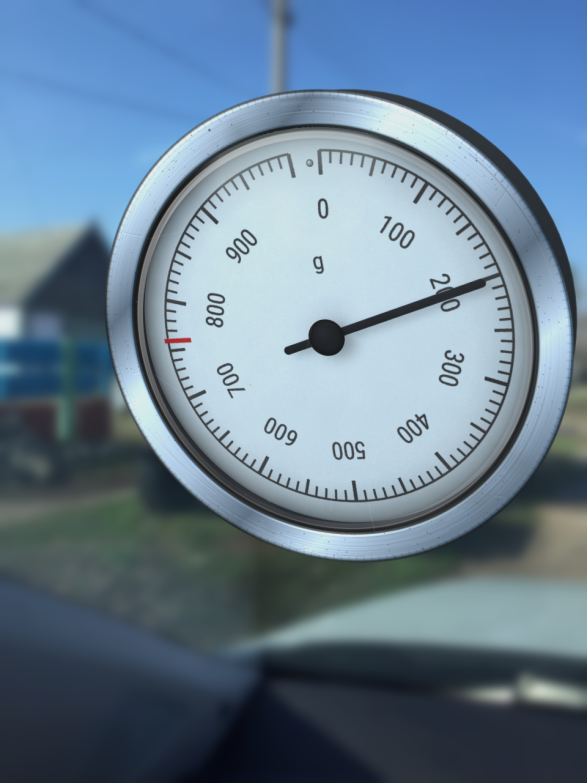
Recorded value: 200g
